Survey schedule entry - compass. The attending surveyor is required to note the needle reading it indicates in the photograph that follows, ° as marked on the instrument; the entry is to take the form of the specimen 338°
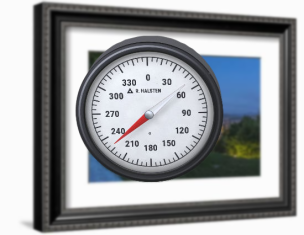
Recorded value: 230°
